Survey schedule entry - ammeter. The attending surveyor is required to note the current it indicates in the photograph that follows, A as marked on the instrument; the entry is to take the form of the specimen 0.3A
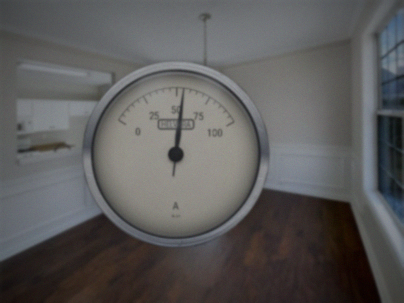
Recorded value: 55A
